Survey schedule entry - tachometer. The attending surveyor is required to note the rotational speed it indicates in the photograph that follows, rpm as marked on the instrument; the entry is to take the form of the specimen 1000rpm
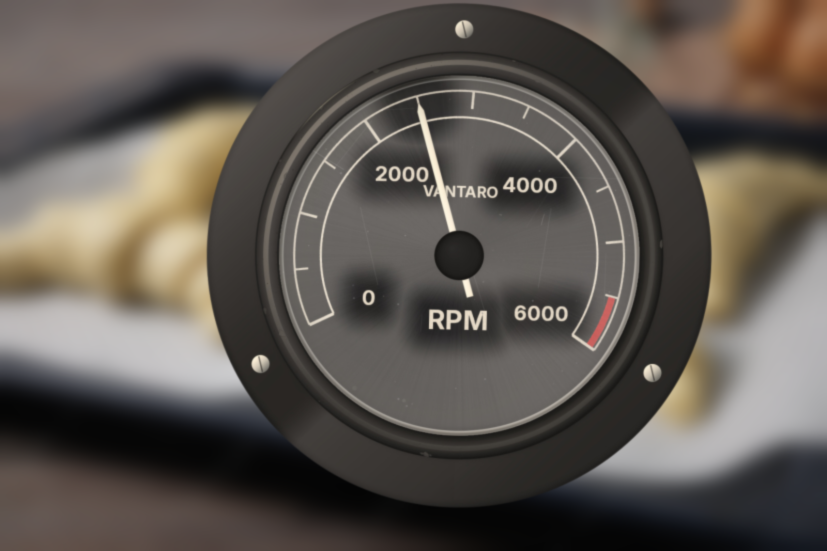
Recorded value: 2500rpm
